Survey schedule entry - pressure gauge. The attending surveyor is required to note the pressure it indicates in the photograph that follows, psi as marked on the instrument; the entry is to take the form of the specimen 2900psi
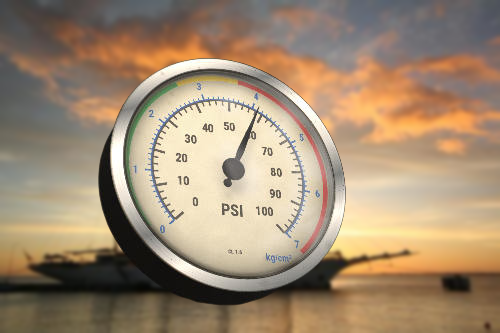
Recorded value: 58psi
